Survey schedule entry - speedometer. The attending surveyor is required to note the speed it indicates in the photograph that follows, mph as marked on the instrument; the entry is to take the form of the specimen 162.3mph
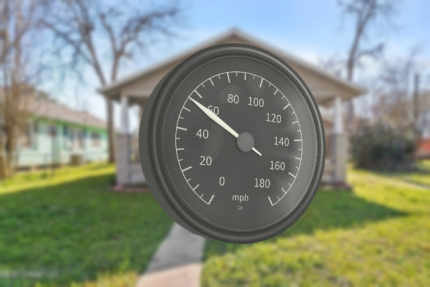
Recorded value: 55mph
